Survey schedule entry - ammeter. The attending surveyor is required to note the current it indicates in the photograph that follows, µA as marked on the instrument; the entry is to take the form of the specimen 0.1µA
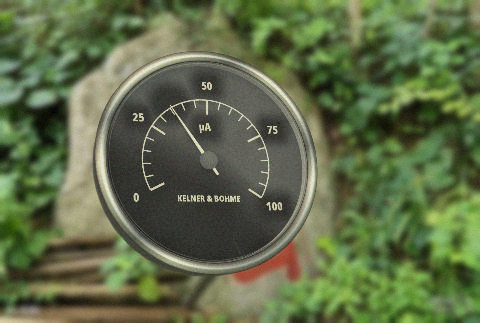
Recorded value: 35µA
